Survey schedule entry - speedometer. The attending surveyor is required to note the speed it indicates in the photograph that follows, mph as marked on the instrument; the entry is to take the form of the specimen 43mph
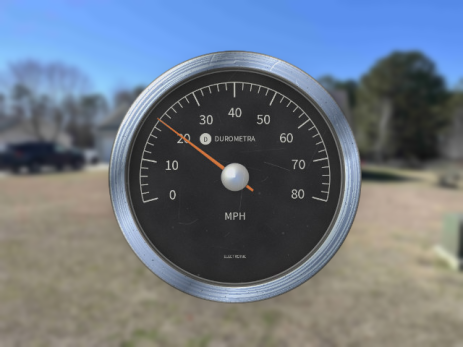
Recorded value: 20mph
